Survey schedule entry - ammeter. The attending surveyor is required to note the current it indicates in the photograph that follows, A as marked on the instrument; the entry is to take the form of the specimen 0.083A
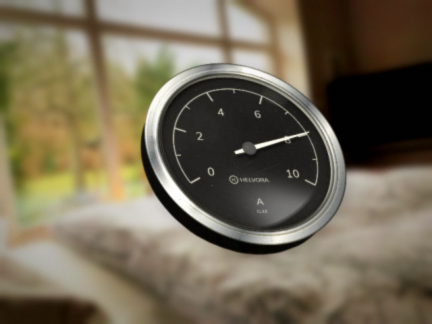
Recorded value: 8A
